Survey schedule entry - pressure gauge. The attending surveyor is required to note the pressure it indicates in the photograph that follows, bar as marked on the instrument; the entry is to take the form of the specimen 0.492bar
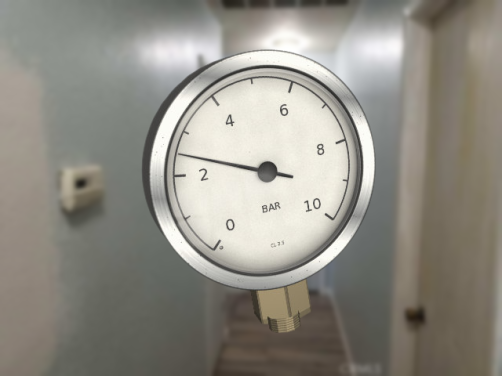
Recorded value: 2.5bar
